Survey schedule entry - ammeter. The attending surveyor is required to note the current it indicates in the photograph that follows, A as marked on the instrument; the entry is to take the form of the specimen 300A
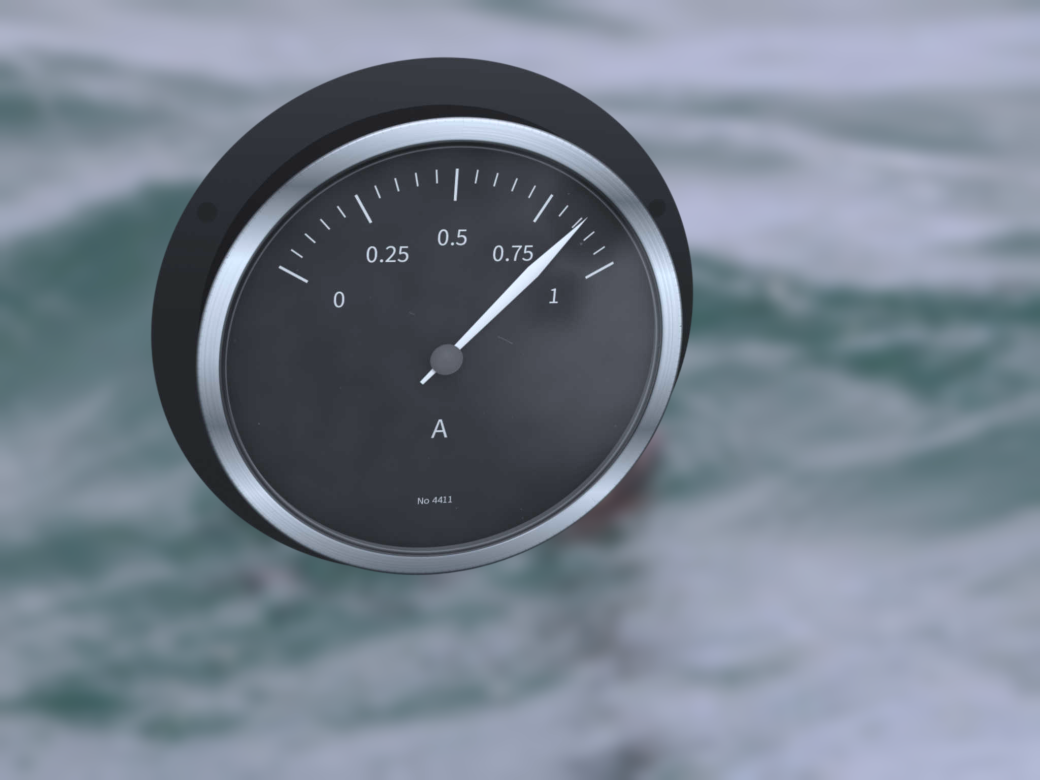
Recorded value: 0.85A
